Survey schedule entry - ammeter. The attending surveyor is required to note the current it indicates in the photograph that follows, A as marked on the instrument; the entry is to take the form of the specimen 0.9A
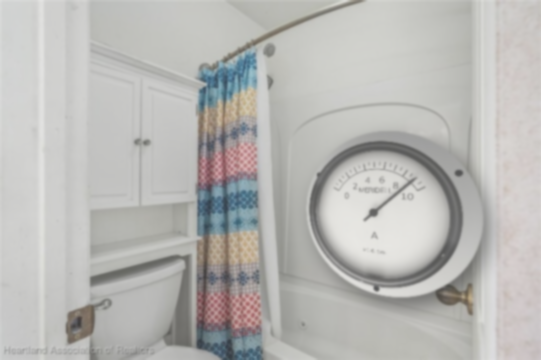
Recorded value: 9A
